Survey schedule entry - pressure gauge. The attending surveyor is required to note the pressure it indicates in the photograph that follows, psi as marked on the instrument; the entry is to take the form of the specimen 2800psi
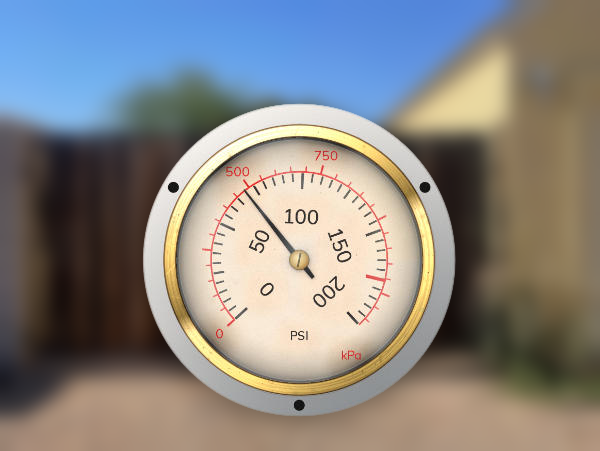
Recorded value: 70psi
